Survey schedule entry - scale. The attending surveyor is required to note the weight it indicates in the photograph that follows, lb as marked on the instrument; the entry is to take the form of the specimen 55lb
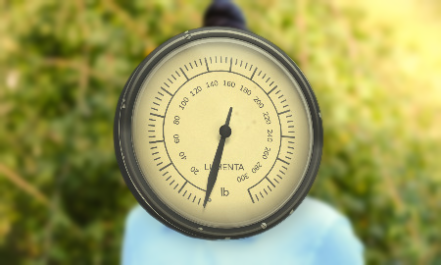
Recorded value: 0lb
